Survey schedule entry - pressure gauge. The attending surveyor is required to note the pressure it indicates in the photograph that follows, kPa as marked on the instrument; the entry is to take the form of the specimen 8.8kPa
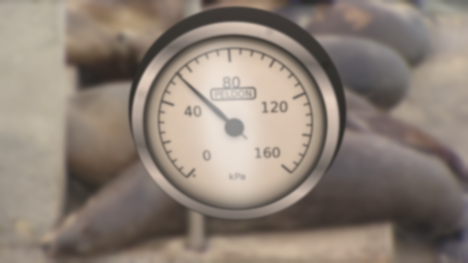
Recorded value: 55kPa
